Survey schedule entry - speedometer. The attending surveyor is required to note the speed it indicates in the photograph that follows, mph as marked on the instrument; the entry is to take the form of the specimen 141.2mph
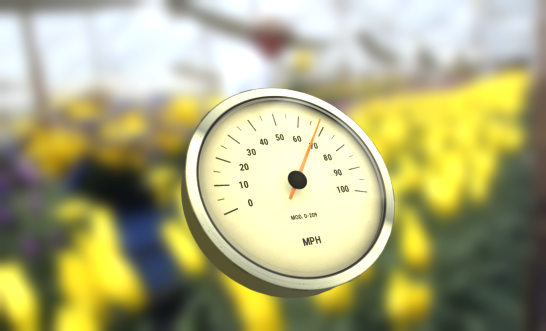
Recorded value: 67.5mph
